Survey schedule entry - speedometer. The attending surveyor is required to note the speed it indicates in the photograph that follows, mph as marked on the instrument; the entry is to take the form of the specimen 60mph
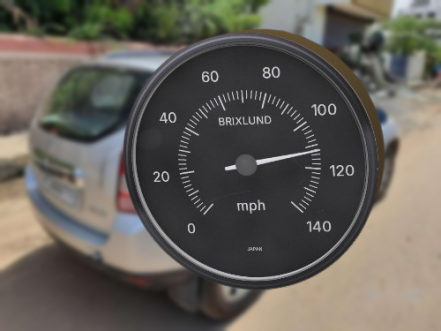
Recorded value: 112mph
